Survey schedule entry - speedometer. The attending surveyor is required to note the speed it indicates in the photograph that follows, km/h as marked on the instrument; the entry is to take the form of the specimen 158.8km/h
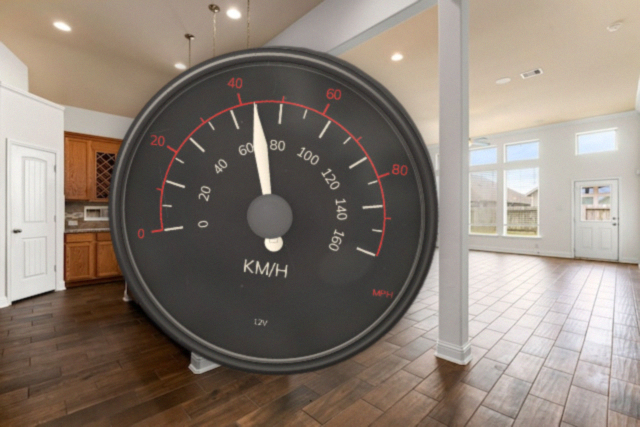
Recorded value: 70km/h
